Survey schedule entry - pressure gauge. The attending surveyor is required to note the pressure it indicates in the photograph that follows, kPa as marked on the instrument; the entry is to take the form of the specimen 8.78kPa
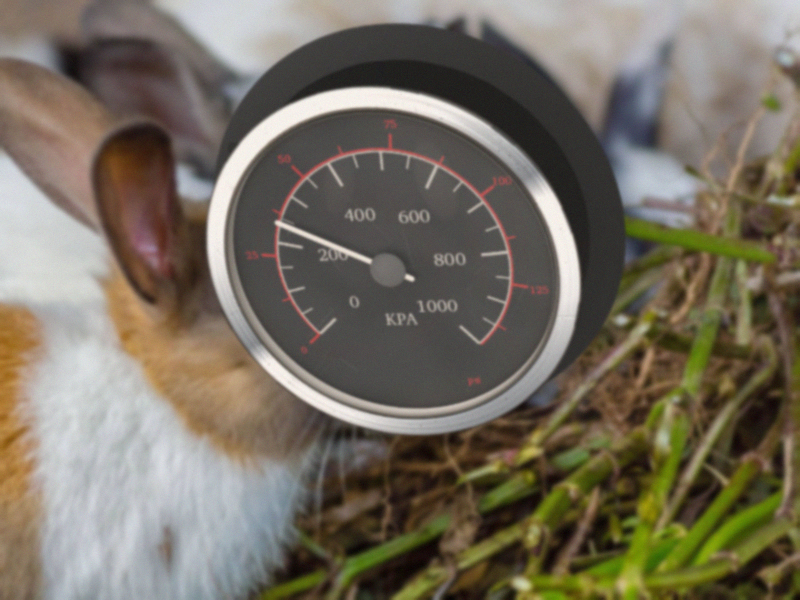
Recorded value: 250kPa
